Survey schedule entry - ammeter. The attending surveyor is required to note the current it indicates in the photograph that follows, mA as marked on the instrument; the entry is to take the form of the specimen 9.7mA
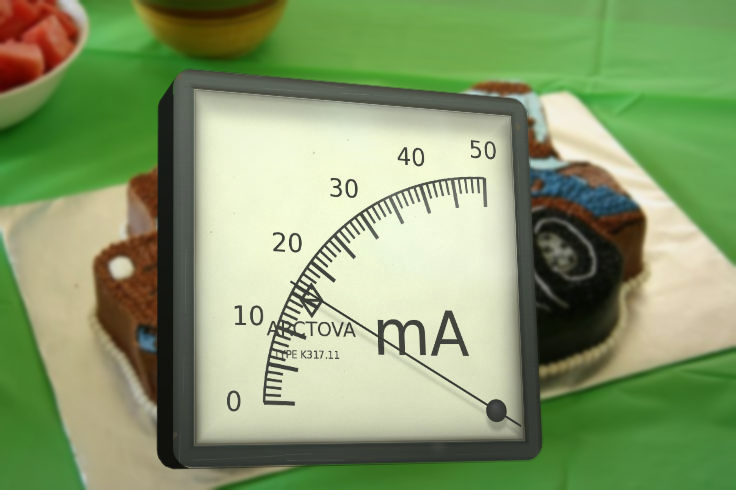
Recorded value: 16mA
